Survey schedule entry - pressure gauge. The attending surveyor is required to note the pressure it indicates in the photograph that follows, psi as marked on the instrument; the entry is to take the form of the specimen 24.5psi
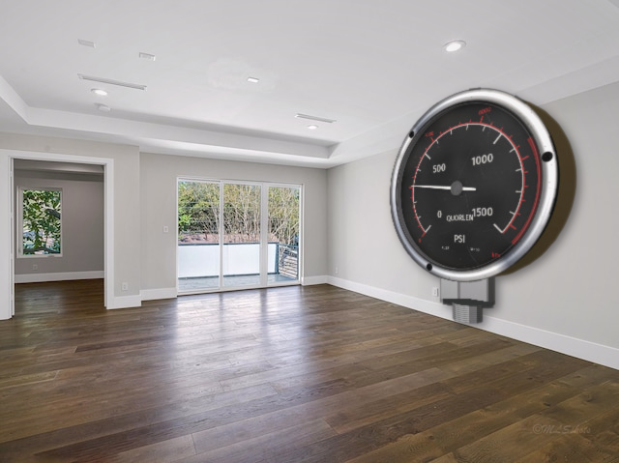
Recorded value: 300psi
